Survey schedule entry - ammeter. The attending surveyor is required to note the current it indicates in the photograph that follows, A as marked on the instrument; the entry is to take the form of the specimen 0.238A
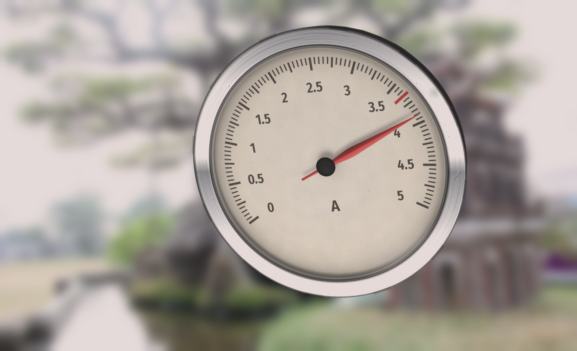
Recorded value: 3.9A
